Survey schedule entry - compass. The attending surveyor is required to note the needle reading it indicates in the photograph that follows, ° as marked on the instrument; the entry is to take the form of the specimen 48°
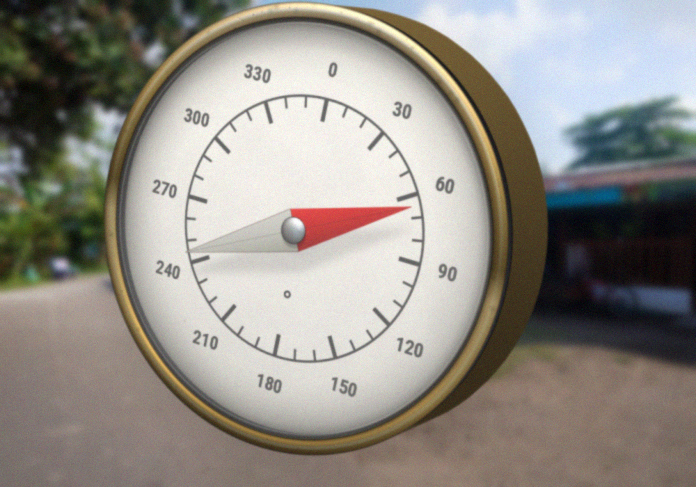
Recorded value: 65°
